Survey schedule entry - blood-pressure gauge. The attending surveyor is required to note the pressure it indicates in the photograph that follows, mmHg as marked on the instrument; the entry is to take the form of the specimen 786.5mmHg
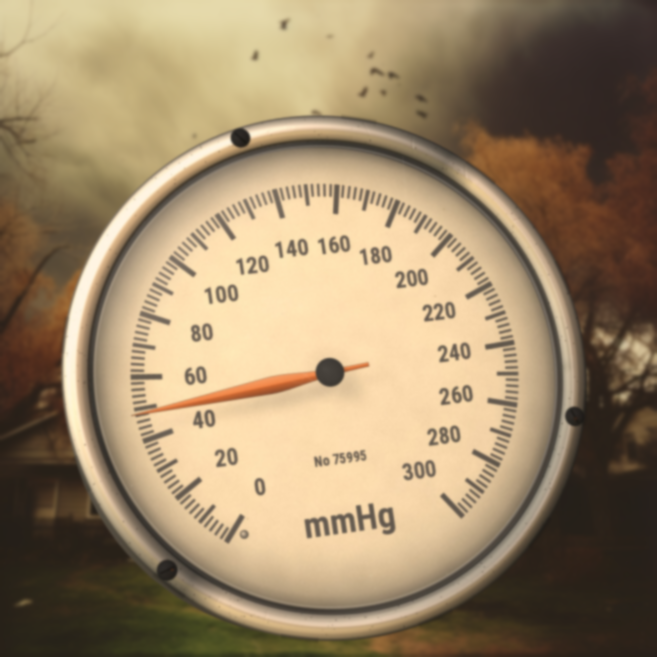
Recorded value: 48mmHg
